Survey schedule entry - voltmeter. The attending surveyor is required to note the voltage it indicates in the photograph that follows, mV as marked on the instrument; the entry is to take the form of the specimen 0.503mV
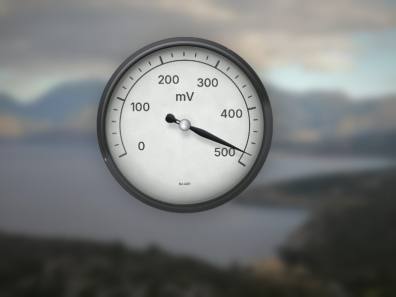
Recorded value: 480mV
